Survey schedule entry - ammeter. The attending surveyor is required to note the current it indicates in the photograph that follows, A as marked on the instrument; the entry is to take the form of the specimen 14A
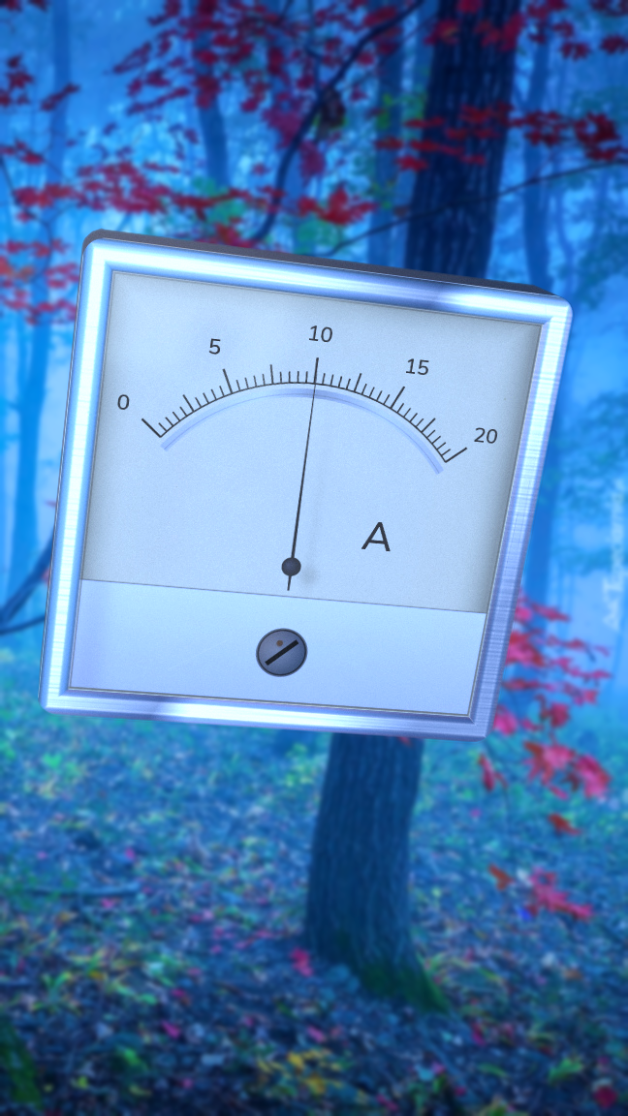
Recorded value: 10A
